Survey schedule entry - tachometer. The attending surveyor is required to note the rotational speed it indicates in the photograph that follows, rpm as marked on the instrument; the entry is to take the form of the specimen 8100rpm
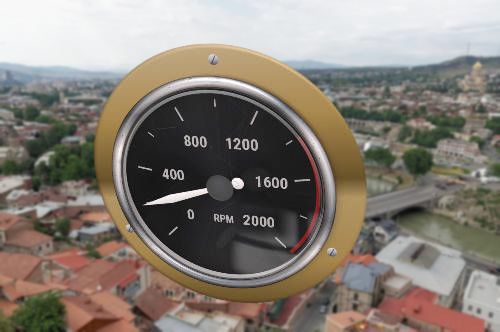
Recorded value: 200rpm
